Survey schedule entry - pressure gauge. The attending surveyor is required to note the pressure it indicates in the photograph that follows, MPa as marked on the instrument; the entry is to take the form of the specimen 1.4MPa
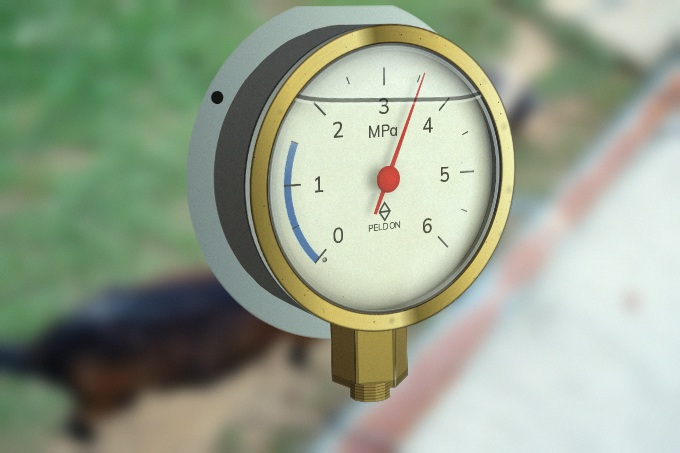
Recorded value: 3.5MPa
